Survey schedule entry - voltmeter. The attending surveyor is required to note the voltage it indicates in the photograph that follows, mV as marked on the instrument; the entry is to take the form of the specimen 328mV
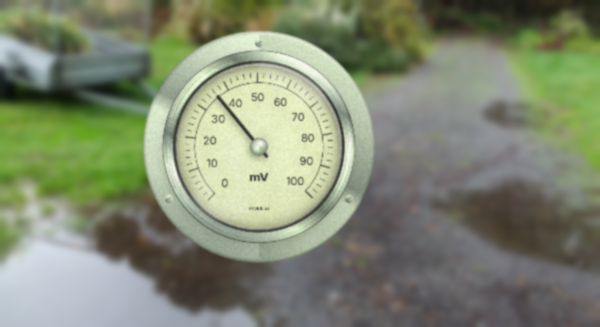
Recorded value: 36mV
